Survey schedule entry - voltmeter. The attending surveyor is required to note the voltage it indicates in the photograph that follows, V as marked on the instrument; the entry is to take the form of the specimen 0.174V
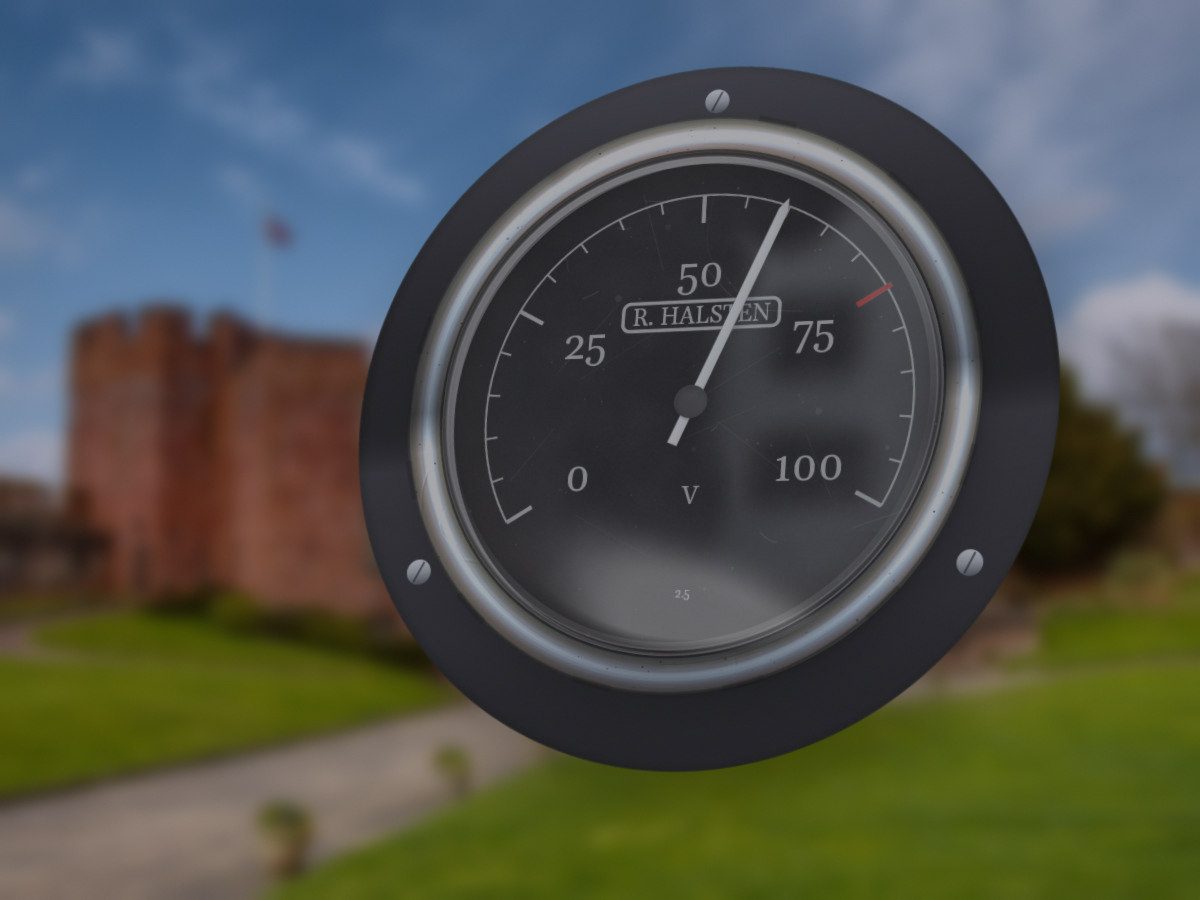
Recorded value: 60V
